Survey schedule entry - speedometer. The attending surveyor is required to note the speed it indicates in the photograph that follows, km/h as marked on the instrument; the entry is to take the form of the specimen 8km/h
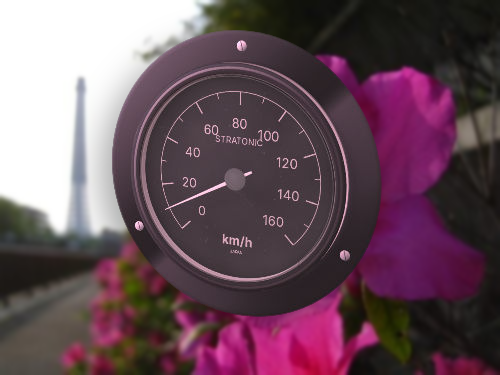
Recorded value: 10km/h
